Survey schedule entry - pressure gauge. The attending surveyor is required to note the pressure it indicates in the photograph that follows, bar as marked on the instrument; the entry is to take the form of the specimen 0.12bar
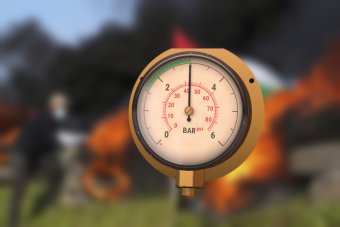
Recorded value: 3bar
